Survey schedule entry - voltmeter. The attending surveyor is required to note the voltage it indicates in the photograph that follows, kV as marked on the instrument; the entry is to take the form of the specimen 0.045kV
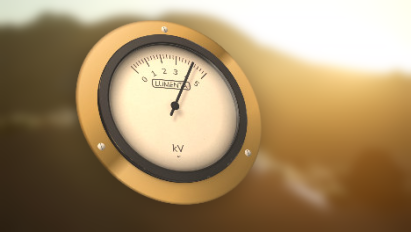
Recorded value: 4kV
